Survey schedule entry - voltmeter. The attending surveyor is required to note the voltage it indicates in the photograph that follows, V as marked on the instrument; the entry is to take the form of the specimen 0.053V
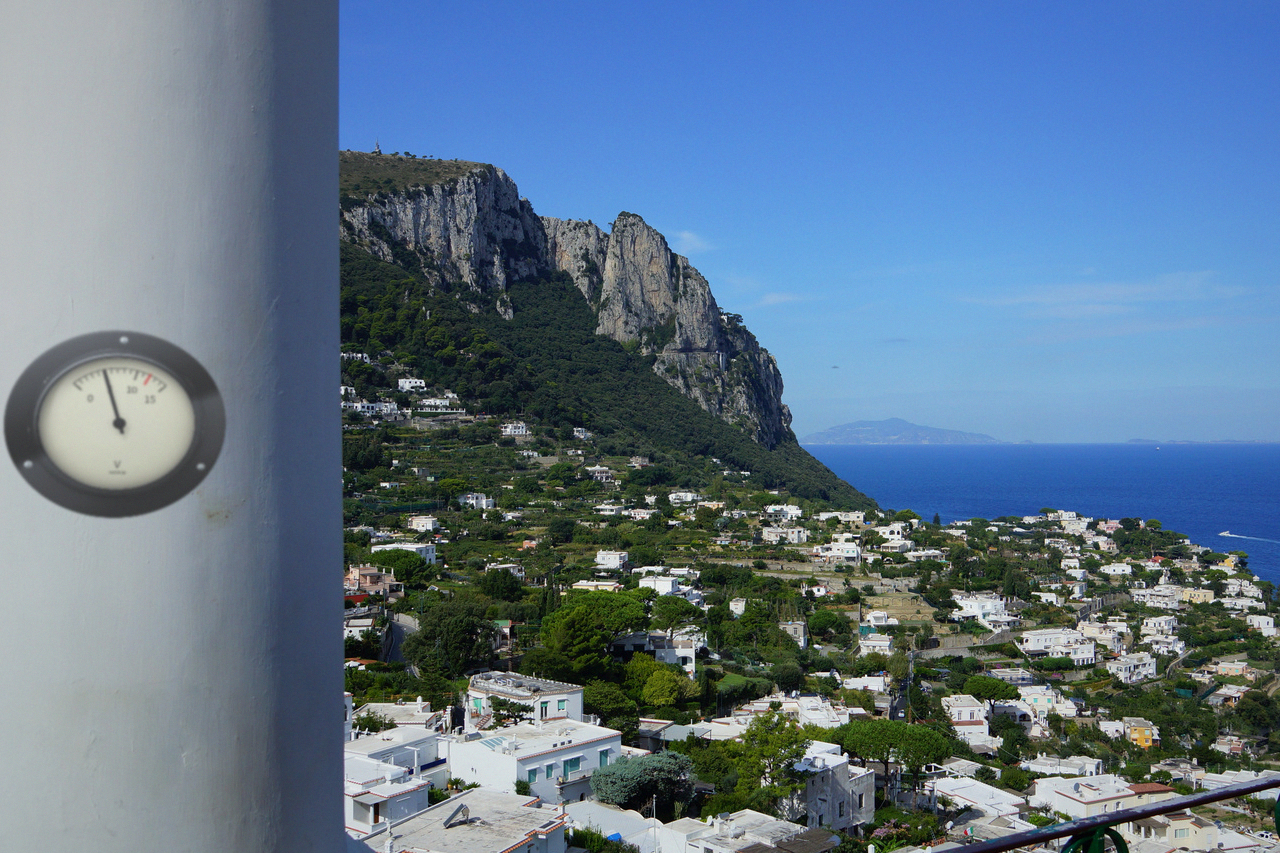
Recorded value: 5V
